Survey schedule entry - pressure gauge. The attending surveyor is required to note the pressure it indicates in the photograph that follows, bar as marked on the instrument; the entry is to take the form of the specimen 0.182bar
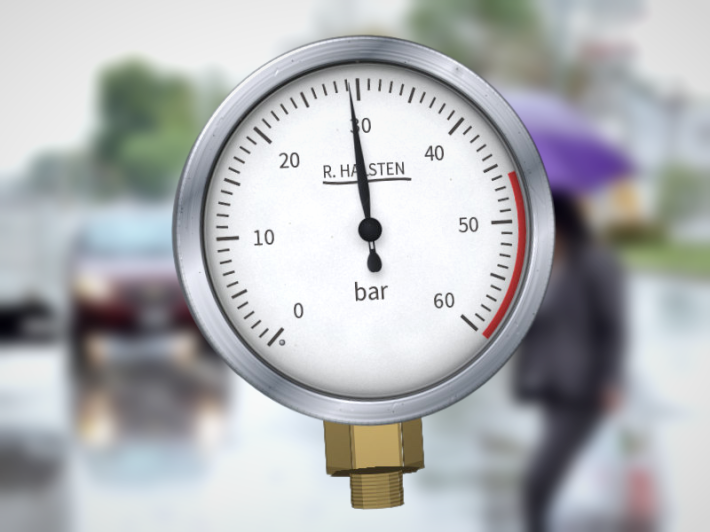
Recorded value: 29bar
